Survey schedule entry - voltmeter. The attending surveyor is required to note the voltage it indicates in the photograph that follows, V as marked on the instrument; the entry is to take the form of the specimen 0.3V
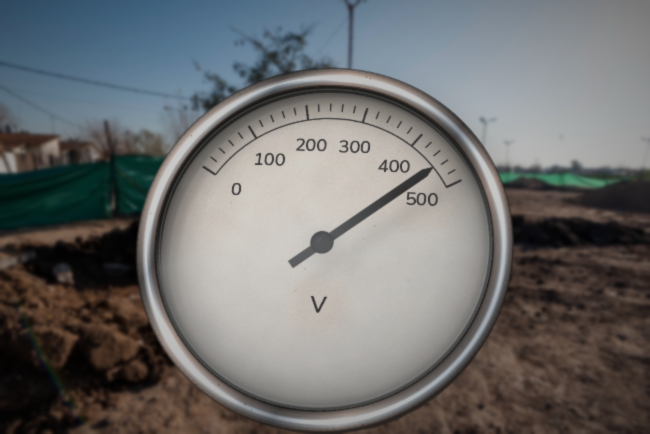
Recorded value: 460V
